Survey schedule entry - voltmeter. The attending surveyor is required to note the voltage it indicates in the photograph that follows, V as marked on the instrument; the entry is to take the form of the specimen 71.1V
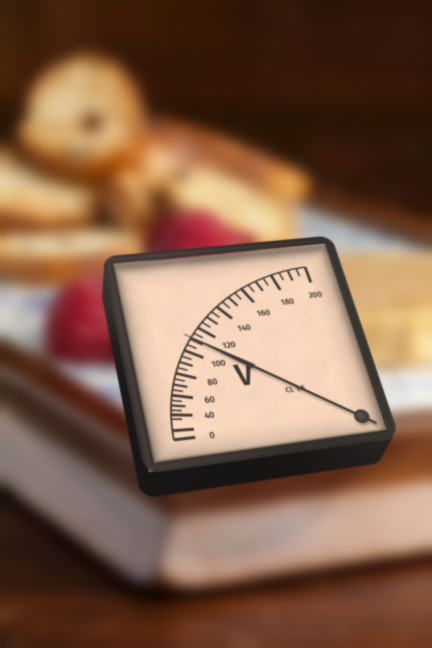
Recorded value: 110V
